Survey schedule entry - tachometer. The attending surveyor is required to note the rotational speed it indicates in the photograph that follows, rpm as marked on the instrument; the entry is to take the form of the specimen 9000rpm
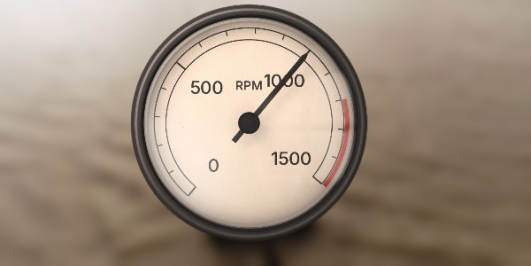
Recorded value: 1000rpm
